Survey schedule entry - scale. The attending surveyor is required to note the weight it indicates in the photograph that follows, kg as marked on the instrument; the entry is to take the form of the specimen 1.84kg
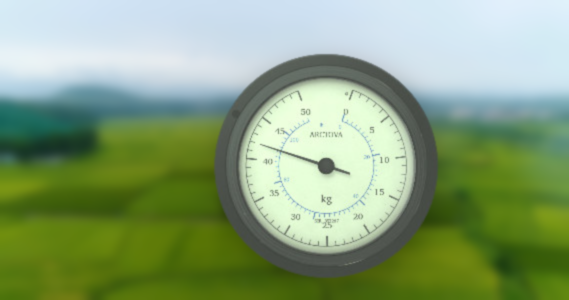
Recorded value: 42kg
